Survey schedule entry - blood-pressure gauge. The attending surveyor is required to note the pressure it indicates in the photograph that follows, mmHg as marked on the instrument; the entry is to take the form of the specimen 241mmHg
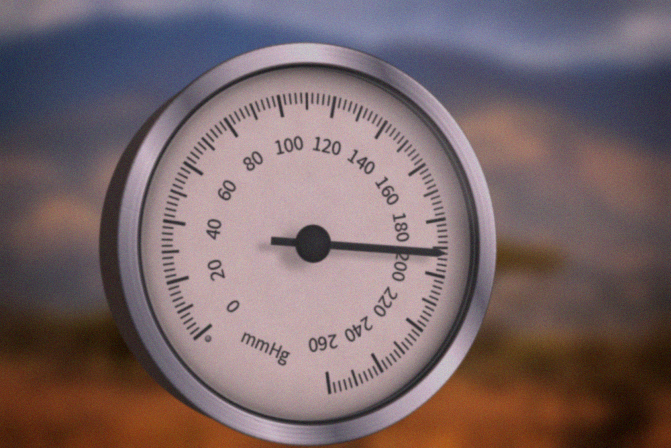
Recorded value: 192mmHg
